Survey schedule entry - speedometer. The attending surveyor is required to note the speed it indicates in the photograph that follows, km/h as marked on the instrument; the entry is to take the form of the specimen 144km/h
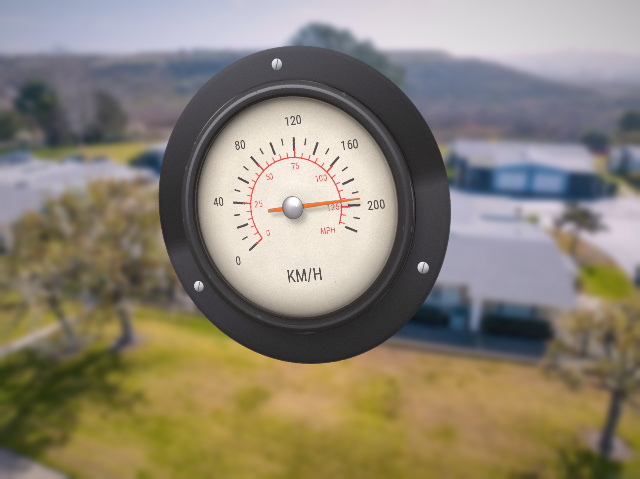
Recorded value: 195km/h
